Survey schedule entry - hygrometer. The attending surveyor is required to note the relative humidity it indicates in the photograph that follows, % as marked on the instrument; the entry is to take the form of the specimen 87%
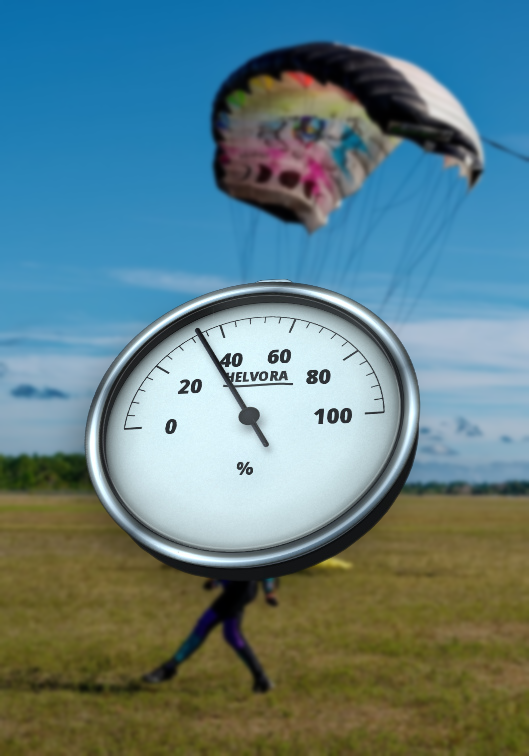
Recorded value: 34%
